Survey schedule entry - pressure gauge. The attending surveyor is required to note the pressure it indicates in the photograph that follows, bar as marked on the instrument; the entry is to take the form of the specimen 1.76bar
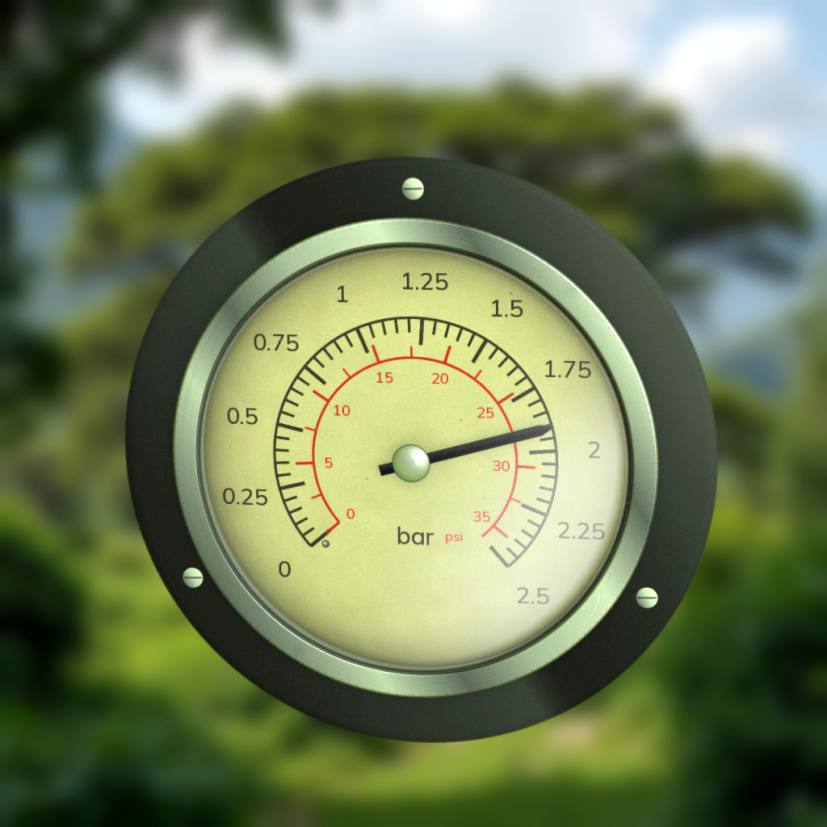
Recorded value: 1.9bar
